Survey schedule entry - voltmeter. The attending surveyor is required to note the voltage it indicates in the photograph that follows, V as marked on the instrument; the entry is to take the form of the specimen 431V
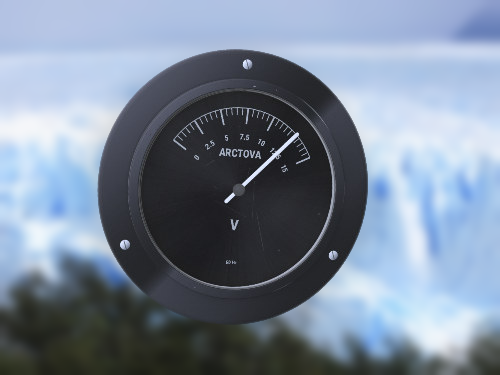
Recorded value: 12.5V
